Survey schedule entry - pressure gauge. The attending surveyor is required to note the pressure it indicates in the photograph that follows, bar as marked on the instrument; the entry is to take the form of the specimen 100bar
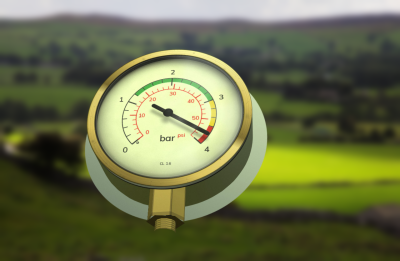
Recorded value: 3.8bar
